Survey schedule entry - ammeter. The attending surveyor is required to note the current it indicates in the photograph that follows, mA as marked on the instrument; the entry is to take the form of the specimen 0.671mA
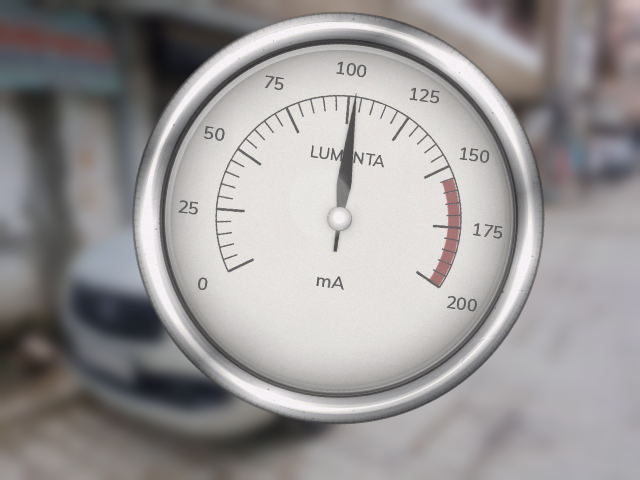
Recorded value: 102.5mA
